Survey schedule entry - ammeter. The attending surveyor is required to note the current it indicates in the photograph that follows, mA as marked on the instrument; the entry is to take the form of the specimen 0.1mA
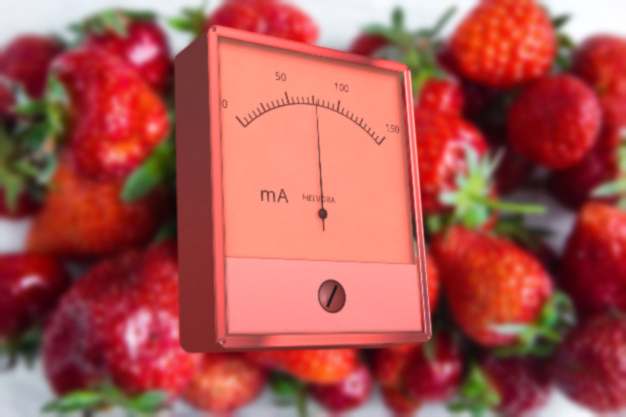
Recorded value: 75mA
